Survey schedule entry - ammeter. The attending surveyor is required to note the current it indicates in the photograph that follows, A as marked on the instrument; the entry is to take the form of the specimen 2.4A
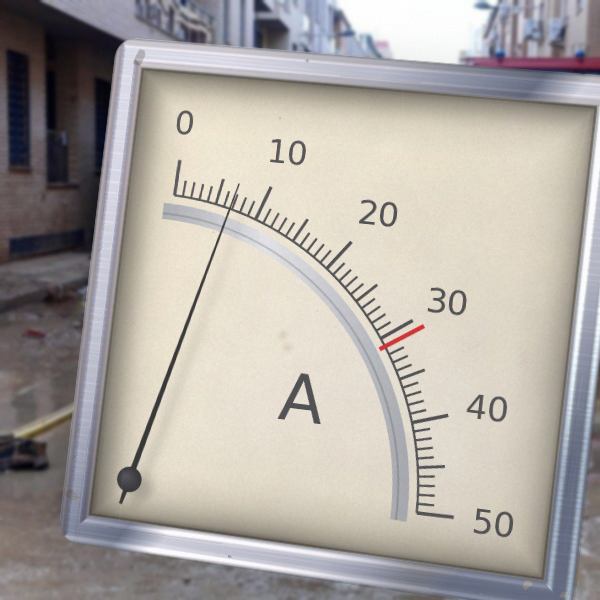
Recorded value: 7A
